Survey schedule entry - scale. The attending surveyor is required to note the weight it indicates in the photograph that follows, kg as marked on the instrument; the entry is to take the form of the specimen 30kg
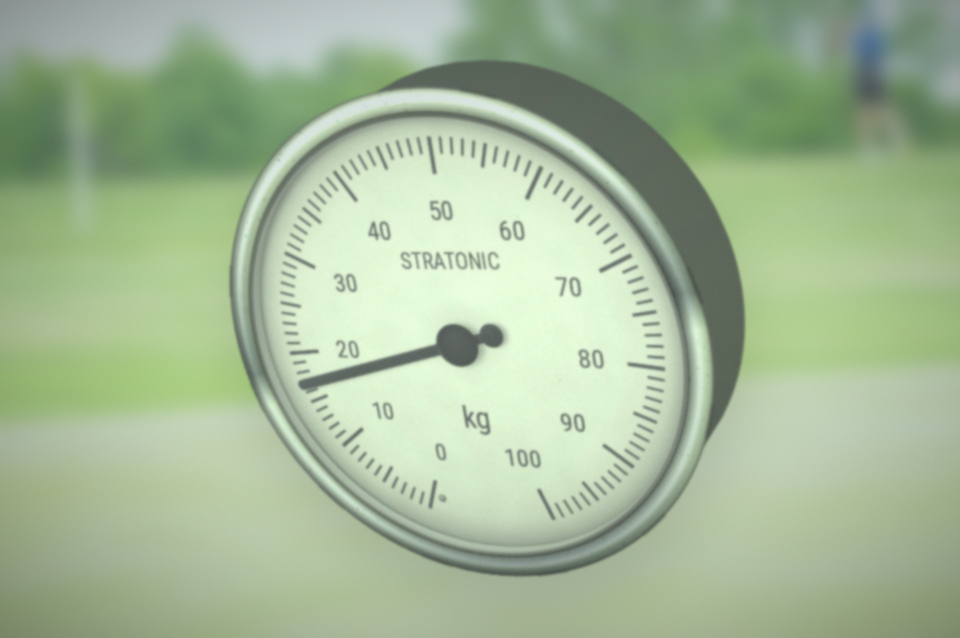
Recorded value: 17kg
